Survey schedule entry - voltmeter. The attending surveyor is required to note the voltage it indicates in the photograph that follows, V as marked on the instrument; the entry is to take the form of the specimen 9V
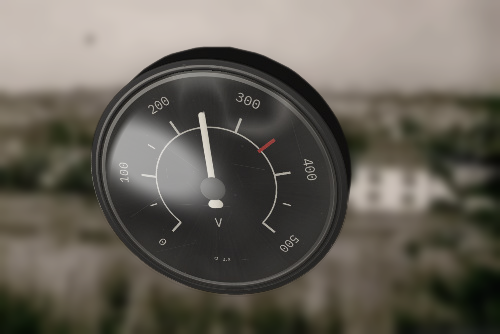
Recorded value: 250V
